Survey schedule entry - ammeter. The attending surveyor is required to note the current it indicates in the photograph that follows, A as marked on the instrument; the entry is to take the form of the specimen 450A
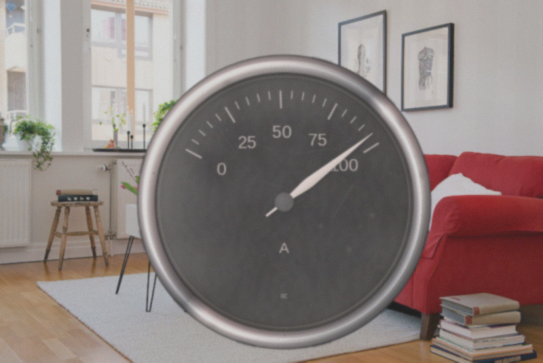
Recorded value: 95A
